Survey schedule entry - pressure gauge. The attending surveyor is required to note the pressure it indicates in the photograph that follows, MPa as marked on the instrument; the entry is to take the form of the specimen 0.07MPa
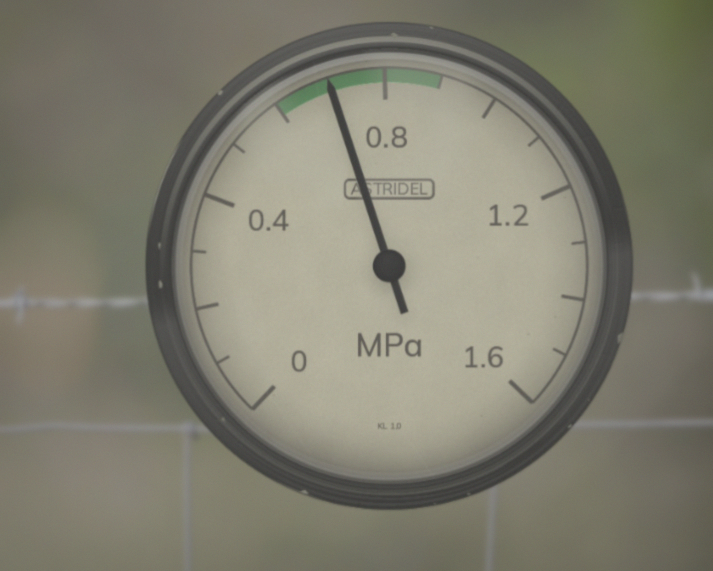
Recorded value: 0.7MPa
